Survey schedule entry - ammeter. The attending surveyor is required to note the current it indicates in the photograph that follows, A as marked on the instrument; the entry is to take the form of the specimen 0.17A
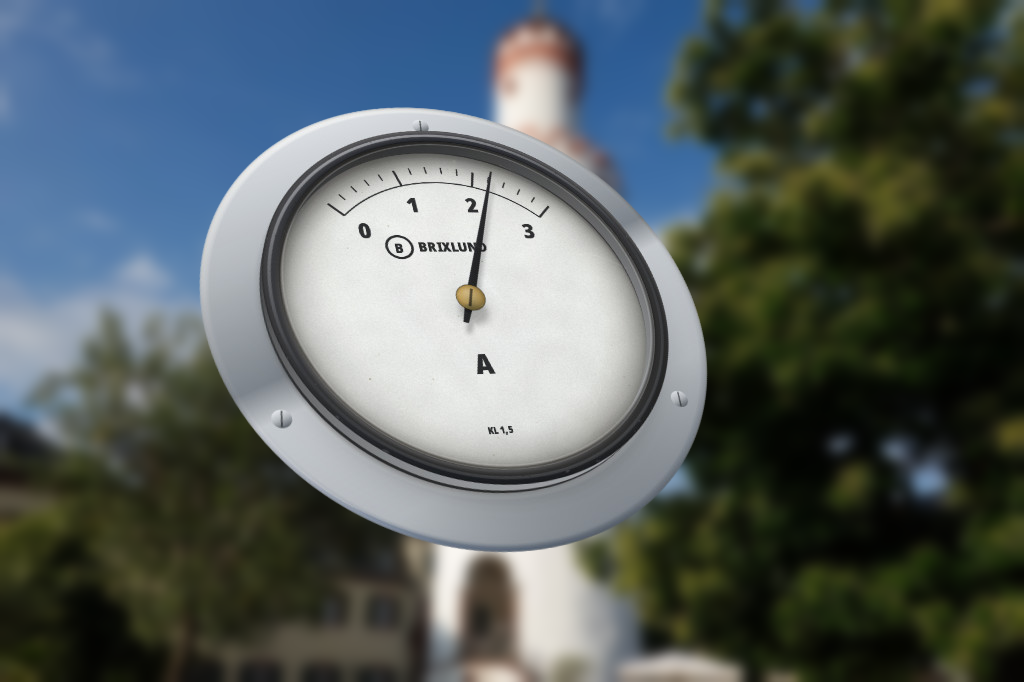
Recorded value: 2.2A
